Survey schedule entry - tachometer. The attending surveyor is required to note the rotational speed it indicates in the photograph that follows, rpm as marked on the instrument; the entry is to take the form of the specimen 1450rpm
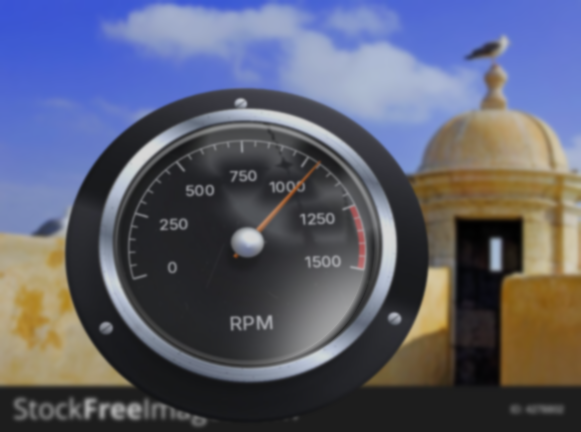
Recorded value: 1050rpm
